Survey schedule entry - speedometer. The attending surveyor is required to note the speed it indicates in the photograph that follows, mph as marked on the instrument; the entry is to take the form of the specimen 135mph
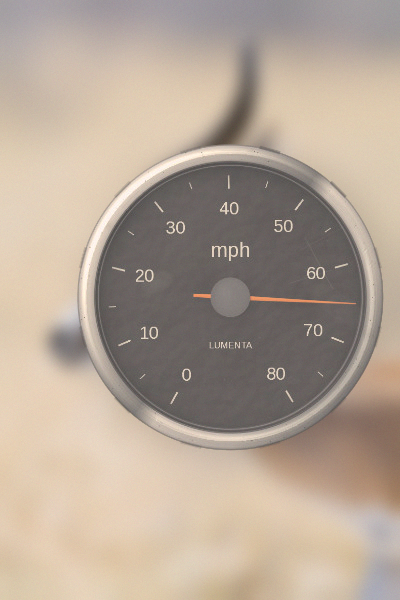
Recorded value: 65mph
